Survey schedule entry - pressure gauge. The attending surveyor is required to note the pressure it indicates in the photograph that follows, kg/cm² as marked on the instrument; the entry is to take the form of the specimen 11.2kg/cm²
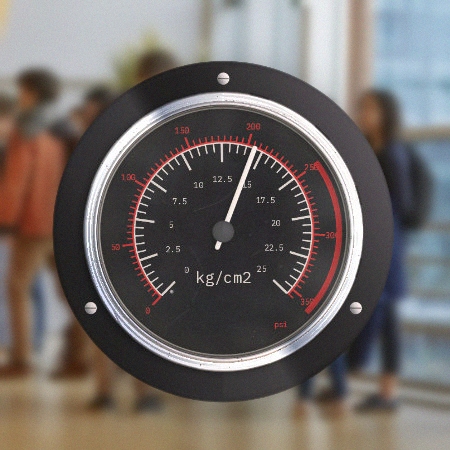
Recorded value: 14.5kg/cm²
